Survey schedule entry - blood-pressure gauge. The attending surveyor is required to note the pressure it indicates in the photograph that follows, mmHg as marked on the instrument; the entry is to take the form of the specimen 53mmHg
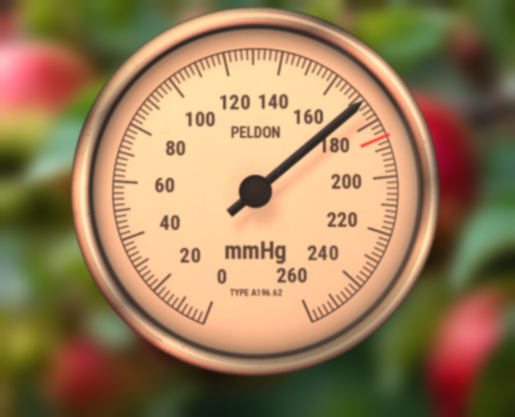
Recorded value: 172mmHg
